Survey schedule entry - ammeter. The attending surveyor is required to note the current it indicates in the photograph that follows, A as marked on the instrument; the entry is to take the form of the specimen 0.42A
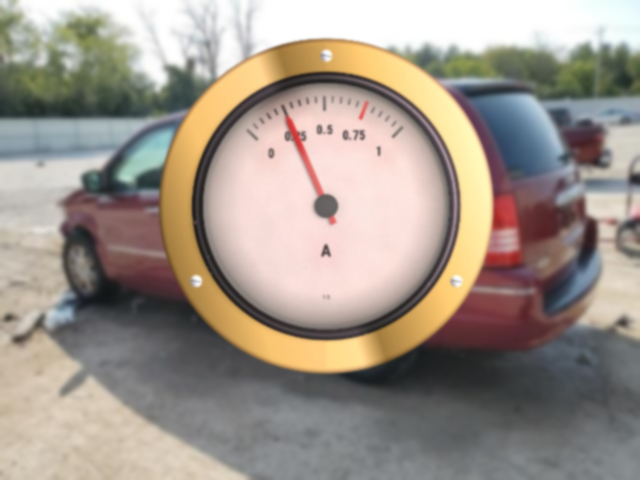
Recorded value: 0.25A
